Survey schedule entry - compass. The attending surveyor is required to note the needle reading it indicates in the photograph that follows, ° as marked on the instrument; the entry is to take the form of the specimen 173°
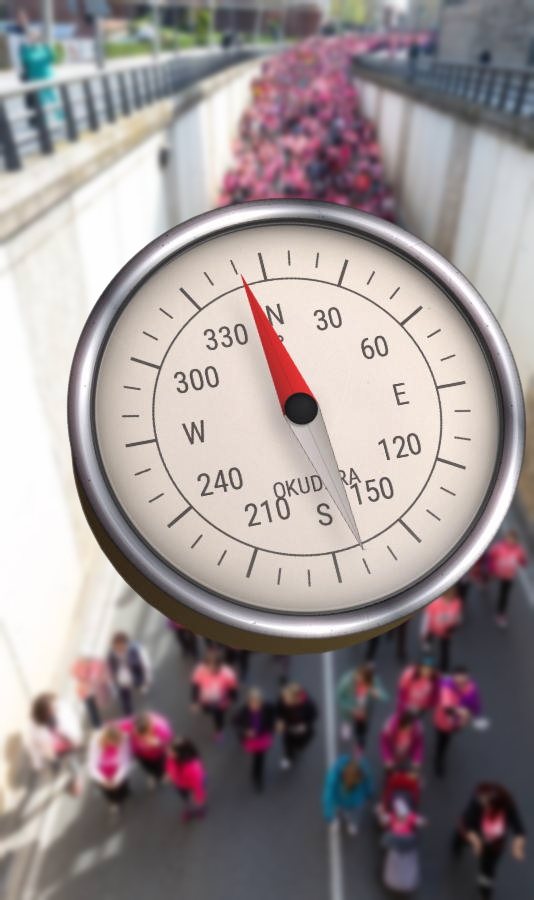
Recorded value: 350°
